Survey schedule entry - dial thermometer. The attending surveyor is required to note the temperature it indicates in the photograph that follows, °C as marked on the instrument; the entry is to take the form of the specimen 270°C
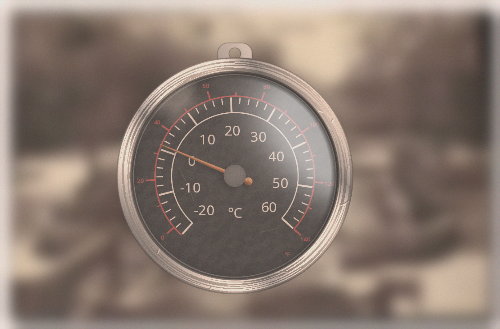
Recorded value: 1°C
